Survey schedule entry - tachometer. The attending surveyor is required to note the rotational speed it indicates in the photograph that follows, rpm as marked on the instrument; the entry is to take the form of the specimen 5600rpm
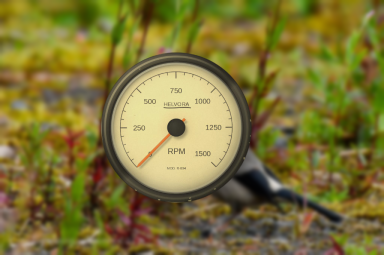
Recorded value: 0rpm
